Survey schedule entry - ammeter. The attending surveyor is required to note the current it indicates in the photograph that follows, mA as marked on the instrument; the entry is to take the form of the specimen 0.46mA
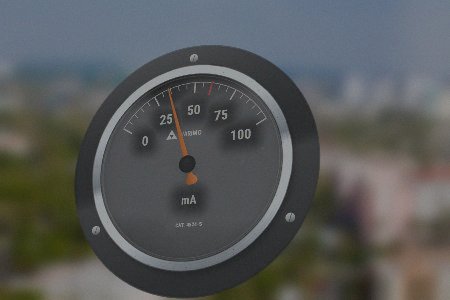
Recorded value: 35mA
